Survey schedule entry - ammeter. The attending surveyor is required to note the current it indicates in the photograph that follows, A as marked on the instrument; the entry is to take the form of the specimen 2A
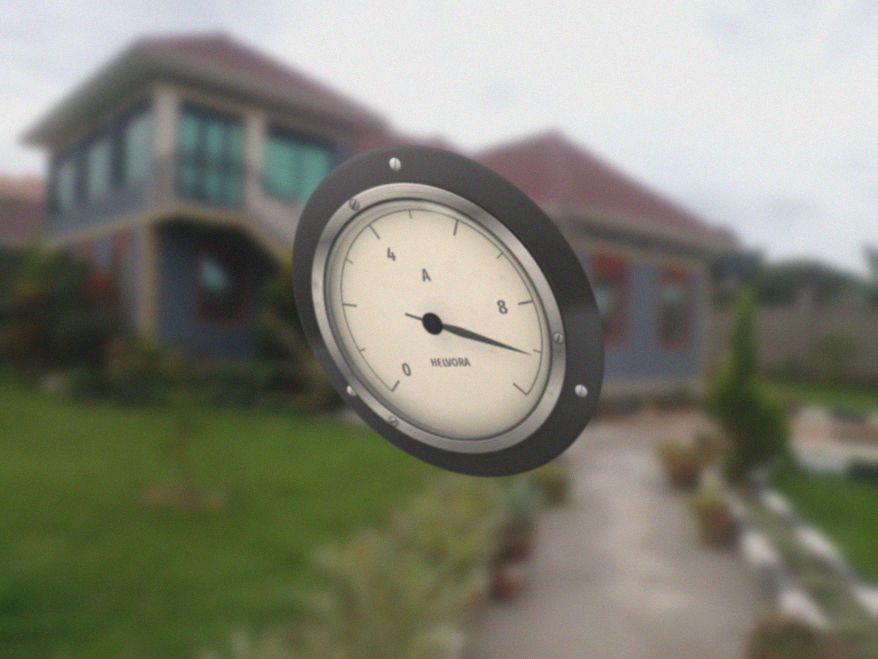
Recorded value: 9A
